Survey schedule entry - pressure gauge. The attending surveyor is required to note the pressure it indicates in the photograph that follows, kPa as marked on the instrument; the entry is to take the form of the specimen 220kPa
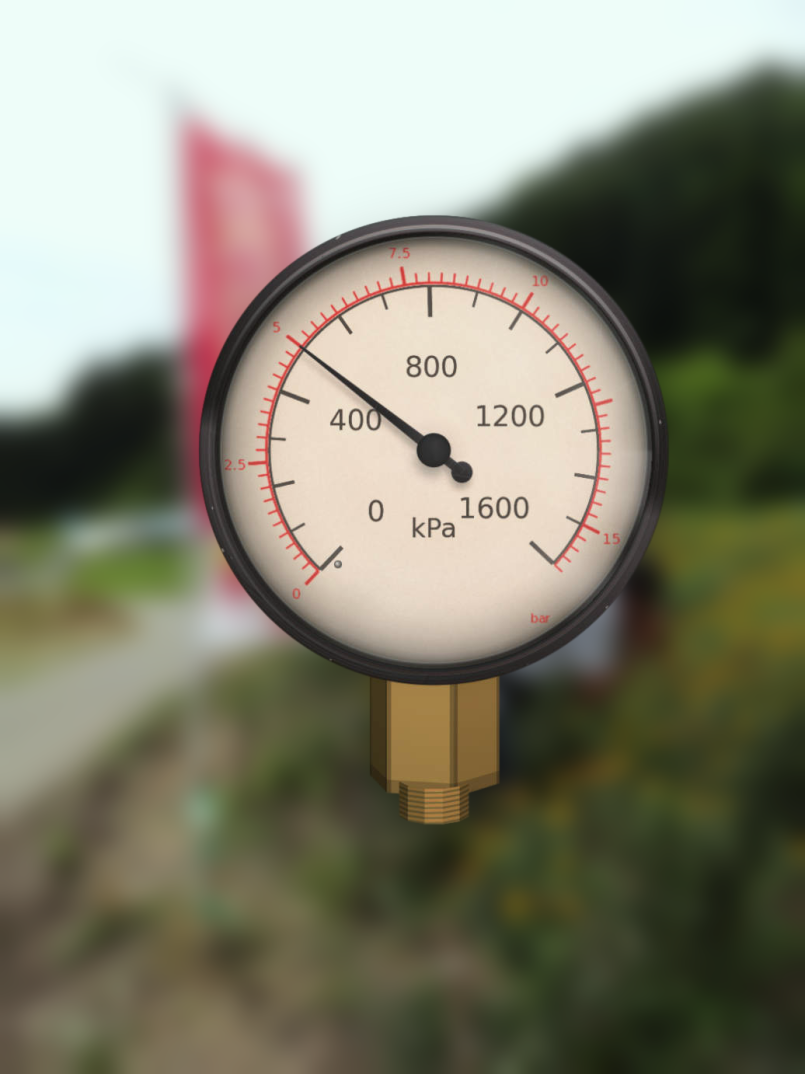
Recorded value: 500kPa
